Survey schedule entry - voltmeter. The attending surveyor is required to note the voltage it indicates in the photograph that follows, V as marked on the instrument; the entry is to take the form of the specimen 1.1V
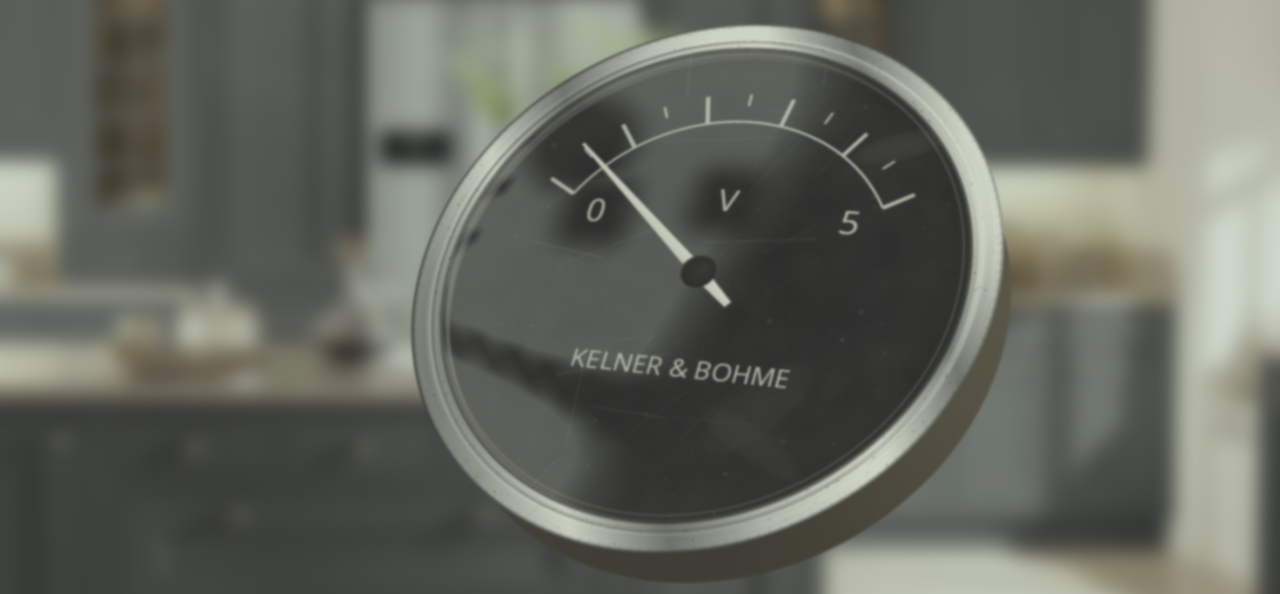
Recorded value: 0.5V
